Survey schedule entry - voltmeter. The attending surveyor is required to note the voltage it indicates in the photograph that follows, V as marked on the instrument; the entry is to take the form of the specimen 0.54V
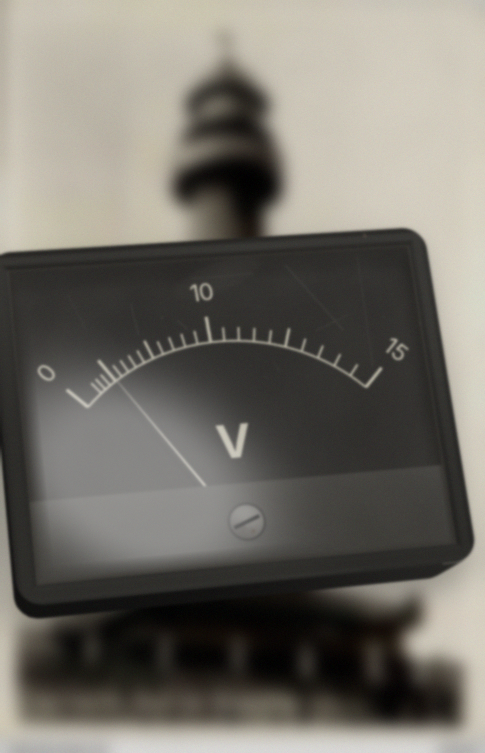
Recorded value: 5V
